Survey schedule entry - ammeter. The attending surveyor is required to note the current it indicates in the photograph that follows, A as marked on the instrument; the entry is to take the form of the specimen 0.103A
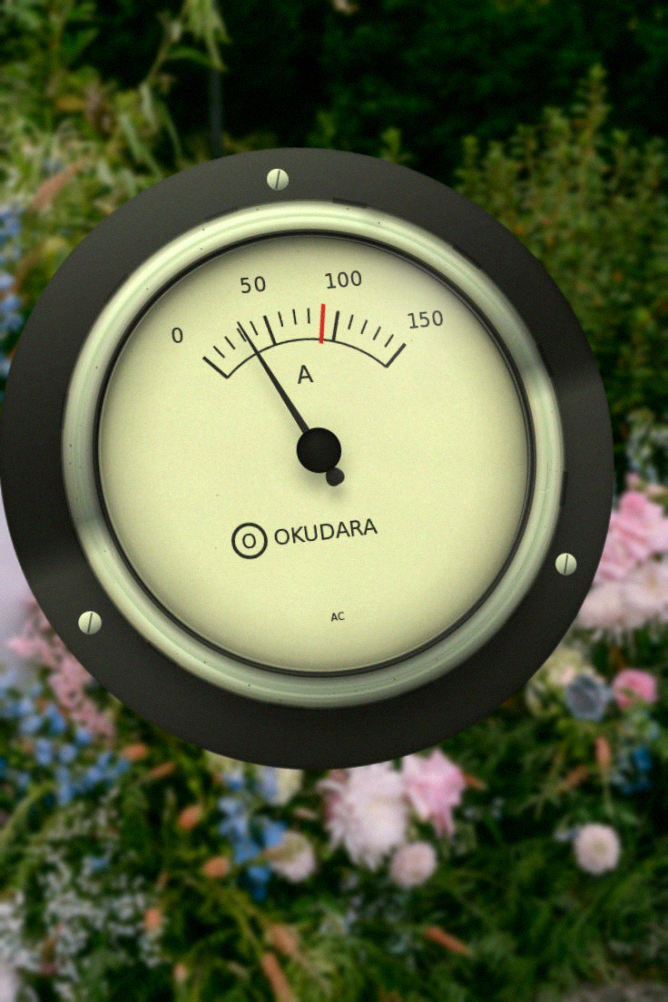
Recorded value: 30A
